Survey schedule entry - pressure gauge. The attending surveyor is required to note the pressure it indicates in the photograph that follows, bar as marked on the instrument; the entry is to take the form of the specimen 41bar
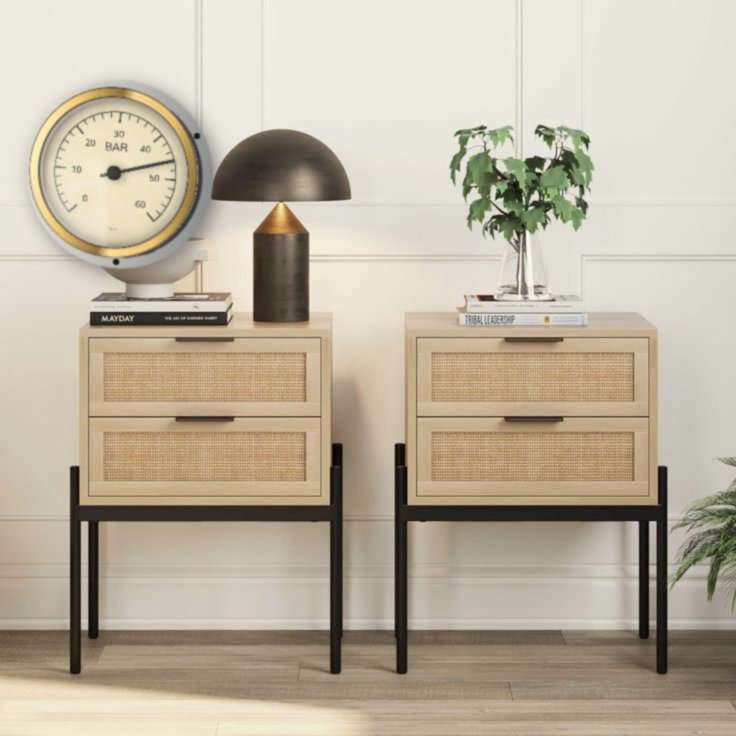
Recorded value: 46bar
